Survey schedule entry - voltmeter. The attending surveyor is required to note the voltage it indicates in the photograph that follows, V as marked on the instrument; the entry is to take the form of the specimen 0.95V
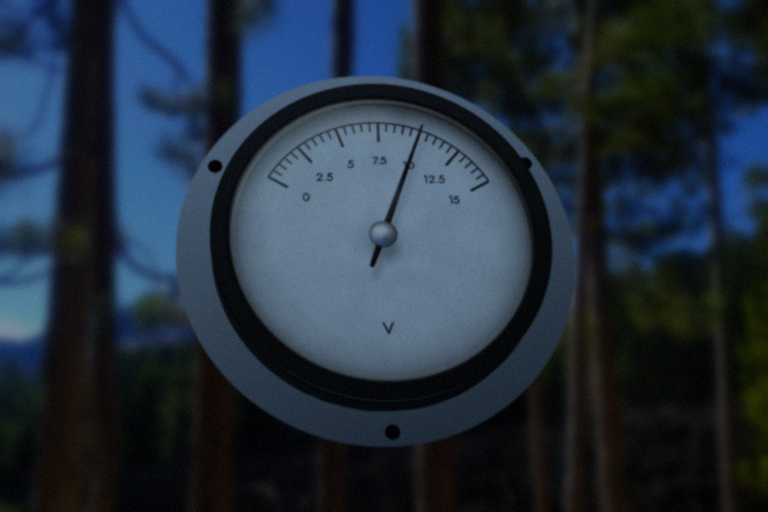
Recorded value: 10V
